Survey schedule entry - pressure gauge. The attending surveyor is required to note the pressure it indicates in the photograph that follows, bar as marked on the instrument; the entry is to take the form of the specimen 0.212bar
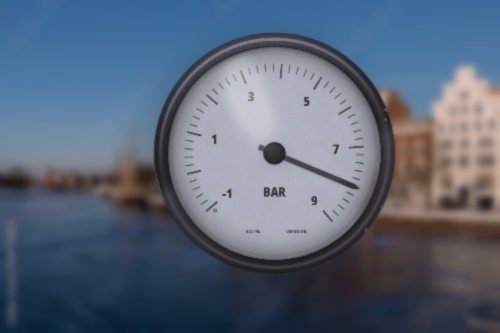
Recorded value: 8bar
